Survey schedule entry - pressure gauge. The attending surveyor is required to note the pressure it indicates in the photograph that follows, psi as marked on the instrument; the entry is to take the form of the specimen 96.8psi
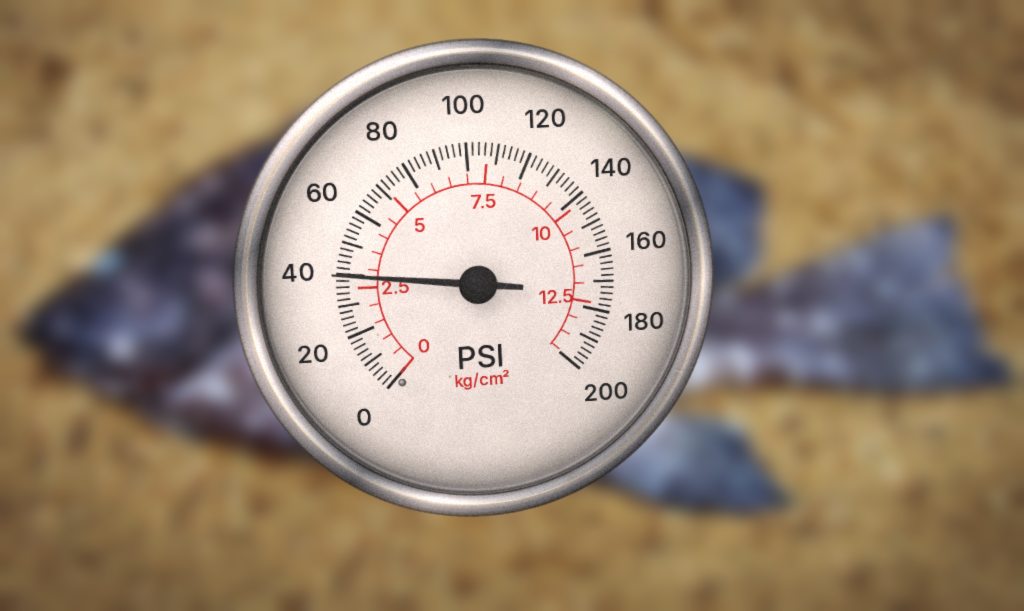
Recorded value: 40psi
